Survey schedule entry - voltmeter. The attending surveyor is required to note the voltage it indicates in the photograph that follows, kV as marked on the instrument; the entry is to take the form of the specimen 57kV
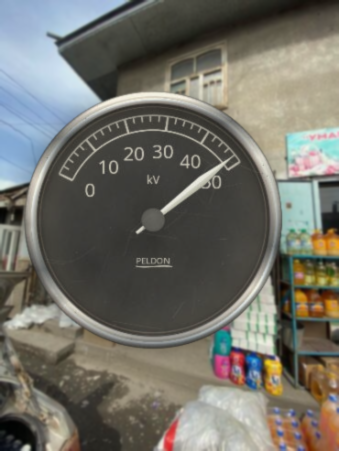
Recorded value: 48kV
